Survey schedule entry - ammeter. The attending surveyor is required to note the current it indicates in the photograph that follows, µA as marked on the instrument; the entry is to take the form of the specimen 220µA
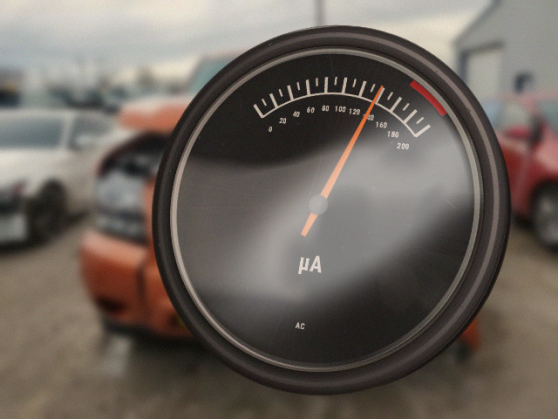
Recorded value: 140µA
